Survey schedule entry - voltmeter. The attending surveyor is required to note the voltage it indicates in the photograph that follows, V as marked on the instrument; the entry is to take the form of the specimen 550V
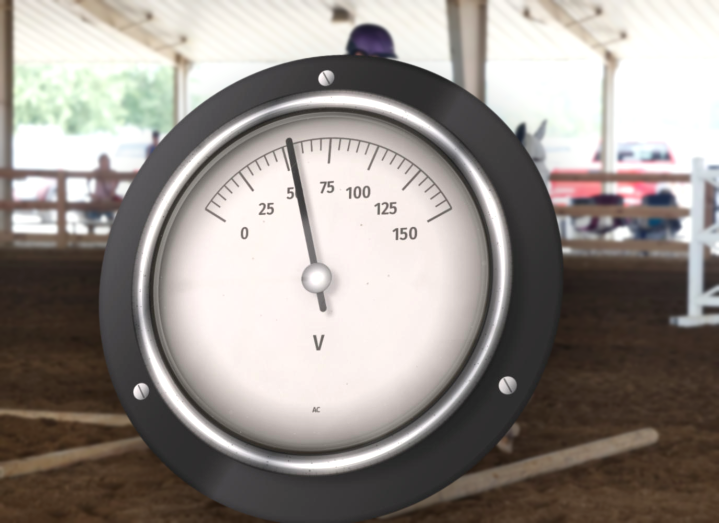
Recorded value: 55V
